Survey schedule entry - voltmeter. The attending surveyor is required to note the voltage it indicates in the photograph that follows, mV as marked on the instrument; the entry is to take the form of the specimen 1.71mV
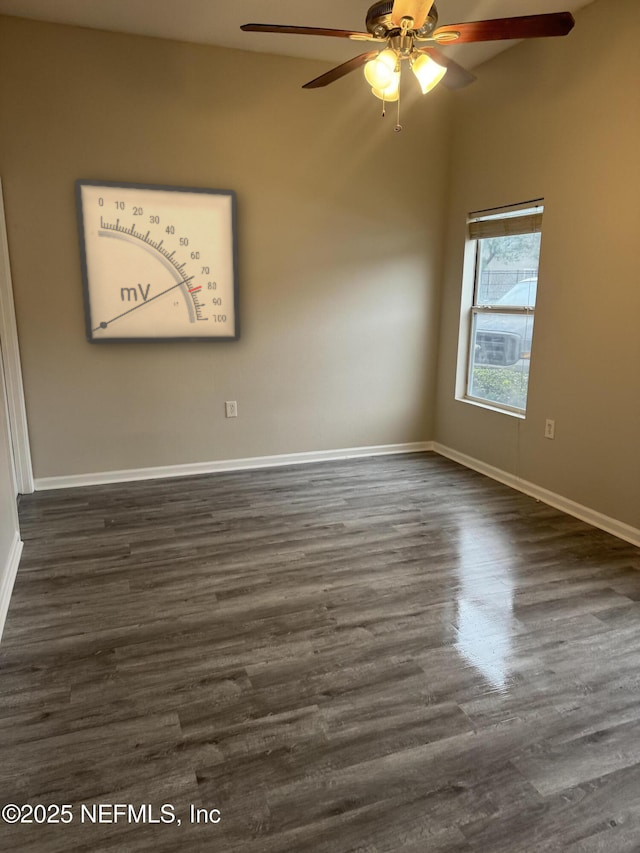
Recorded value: 70mV
